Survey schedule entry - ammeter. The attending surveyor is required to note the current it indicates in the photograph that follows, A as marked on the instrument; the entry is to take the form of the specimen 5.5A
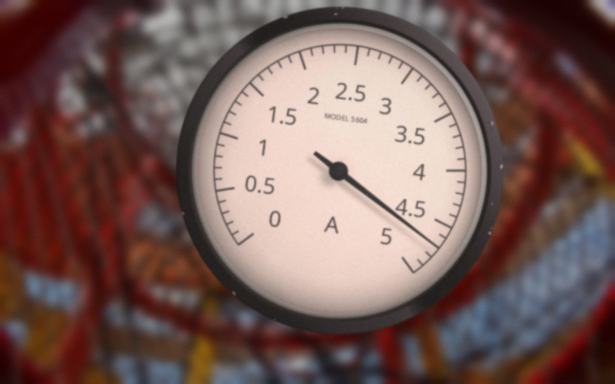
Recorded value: 4.7A
